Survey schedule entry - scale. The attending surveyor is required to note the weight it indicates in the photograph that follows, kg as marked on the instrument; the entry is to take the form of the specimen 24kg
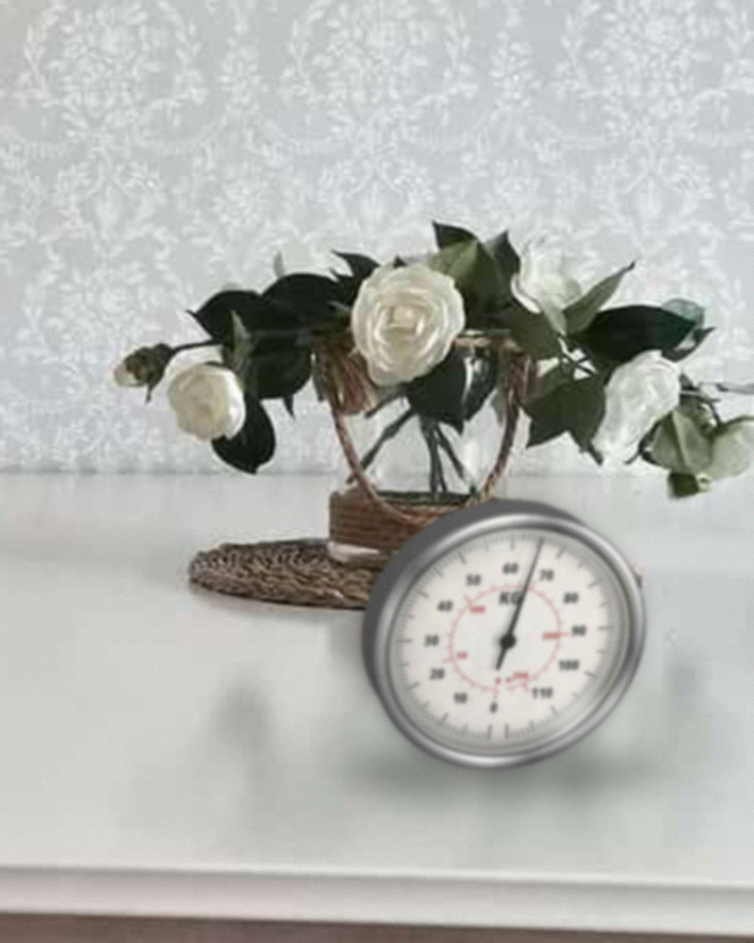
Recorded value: 65kg
